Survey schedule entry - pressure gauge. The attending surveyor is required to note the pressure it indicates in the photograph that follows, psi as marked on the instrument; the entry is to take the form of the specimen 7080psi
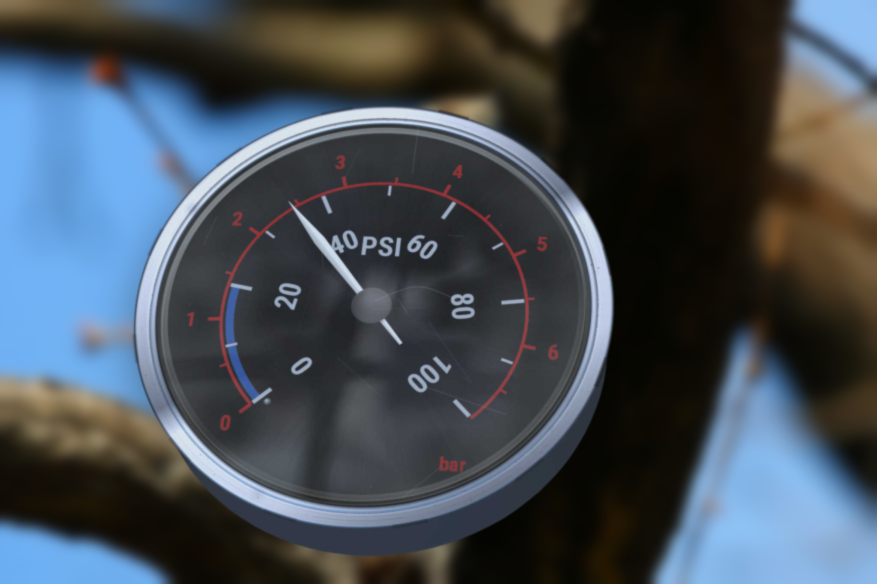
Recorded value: 35psi
